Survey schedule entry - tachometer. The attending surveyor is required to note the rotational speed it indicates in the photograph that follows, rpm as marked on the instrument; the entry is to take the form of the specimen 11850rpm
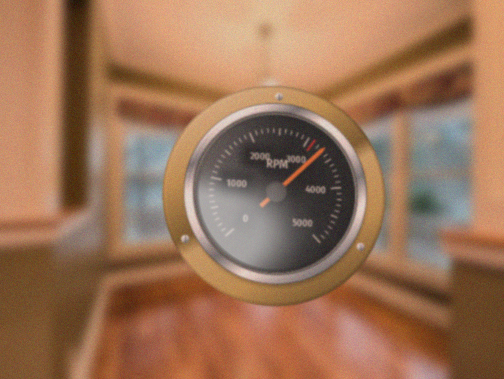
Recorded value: 3300rpm
